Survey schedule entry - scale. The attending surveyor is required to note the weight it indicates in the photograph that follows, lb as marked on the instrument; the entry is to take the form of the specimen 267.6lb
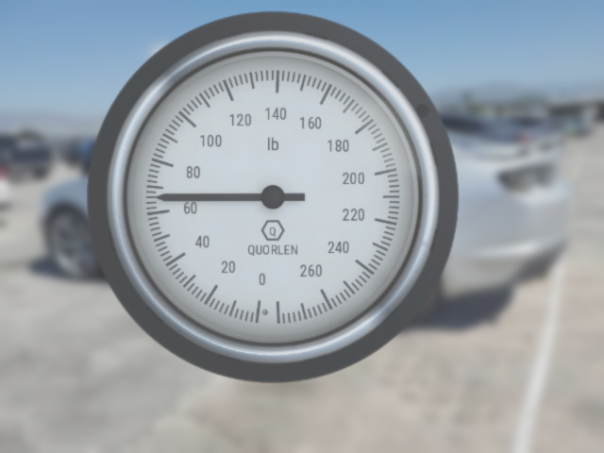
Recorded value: 66lb
